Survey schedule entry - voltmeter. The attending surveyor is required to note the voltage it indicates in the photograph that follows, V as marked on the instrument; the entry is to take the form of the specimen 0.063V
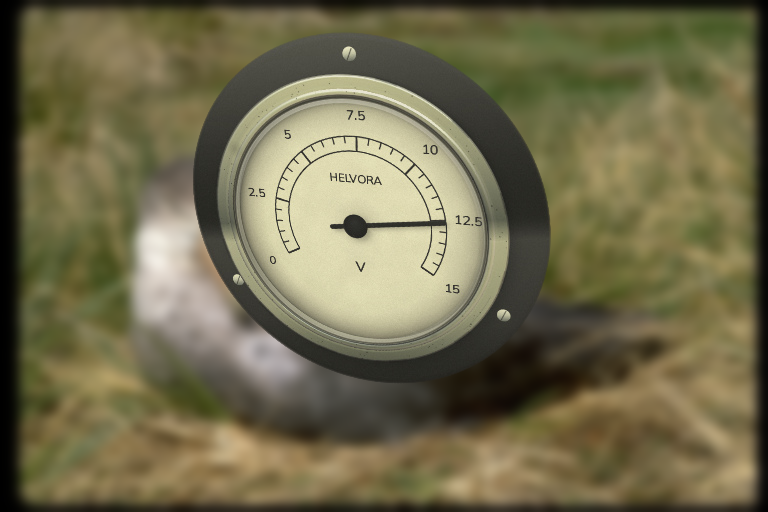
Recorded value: 12.5V
